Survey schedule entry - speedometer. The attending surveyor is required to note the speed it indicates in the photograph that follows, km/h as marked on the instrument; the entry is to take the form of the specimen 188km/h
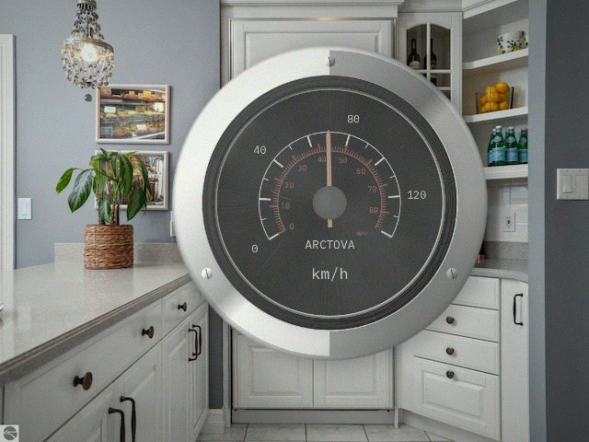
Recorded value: 70km/h
